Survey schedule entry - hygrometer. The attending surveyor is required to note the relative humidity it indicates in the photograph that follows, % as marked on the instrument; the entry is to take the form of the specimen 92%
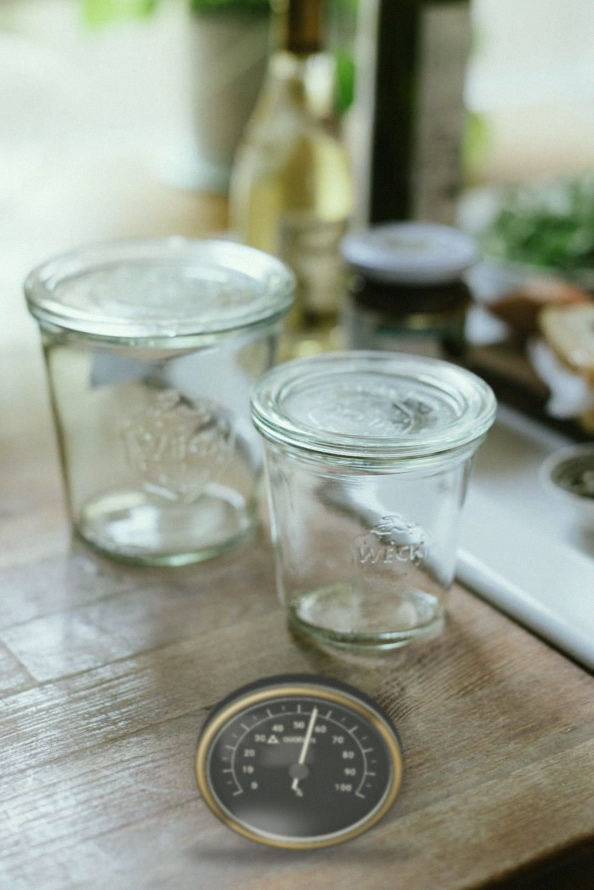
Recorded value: 55%
